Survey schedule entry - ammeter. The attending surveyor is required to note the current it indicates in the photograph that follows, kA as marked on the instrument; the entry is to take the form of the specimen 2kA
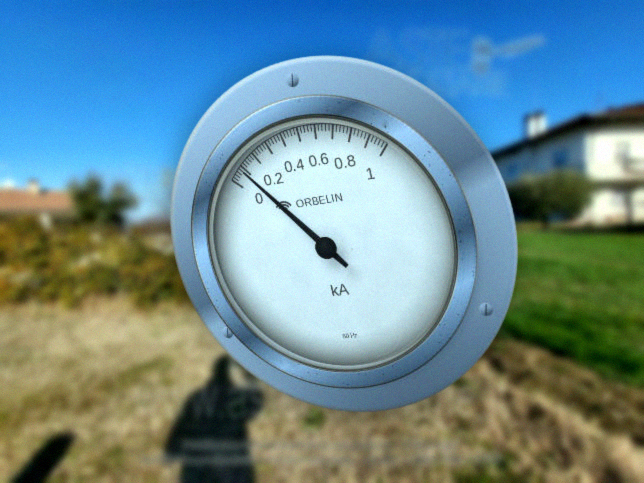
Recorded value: 0.1kA
